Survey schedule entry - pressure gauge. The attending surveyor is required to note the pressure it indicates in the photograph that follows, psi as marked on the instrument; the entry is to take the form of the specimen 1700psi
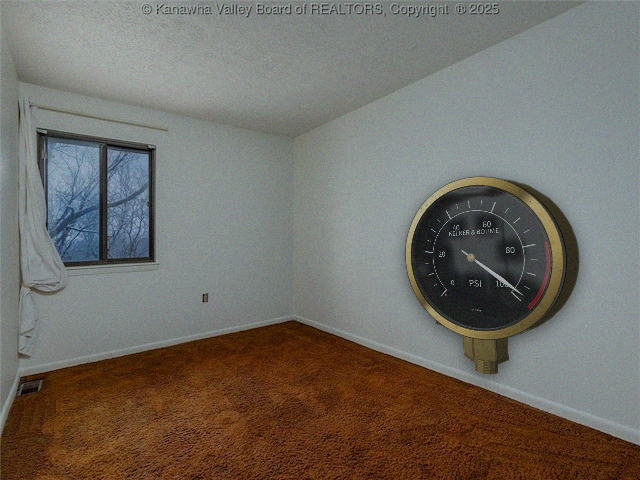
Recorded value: 97.5psi
